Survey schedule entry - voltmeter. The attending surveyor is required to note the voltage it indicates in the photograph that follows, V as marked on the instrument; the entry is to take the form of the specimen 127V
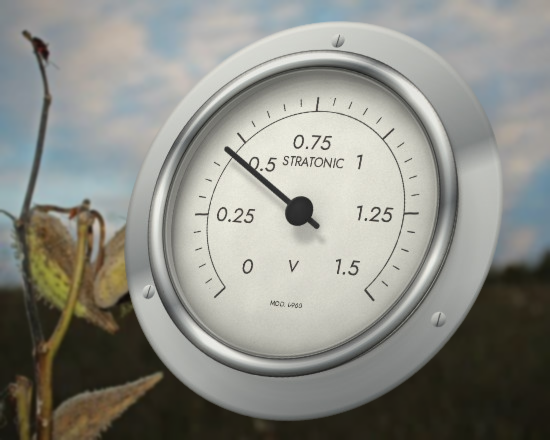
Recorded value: 0.45V
